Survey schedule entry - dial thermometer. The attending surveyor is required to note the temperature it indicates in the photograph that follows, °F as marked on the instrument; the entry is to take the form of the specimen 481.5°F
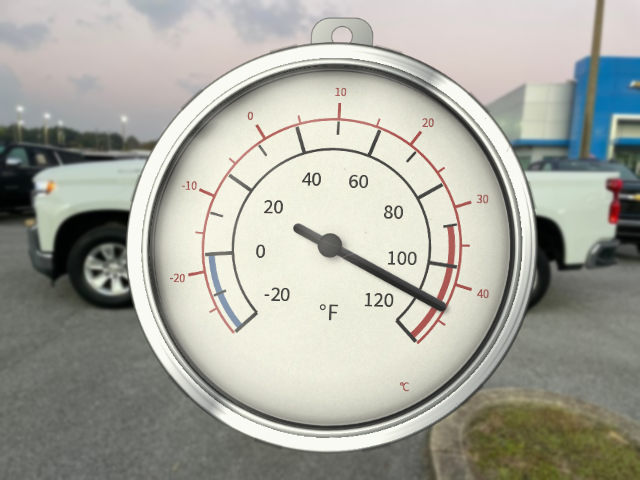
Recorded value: 110°F
